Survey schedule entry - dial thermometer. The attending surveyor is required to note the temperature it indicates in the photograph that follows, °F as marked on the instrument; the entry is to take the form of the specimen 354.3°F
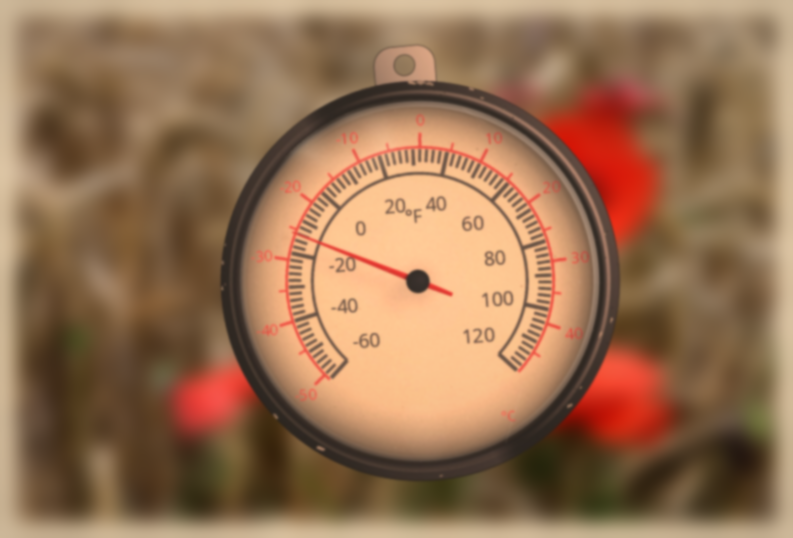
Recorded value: -14°F
